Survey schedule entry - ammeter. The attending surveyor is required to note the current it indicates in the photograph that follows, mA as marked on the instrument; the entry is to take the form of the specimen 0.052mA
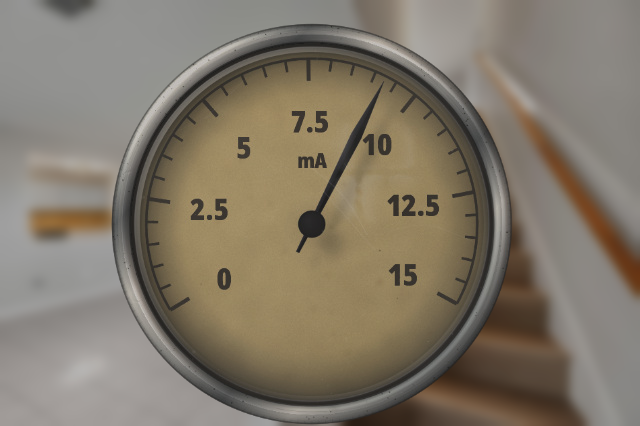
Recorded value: 9.25mA
